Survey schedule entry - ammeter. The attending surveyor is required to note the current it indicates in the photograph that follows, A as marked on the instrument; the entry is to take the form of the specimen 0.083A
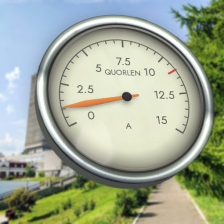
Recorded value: 1A
